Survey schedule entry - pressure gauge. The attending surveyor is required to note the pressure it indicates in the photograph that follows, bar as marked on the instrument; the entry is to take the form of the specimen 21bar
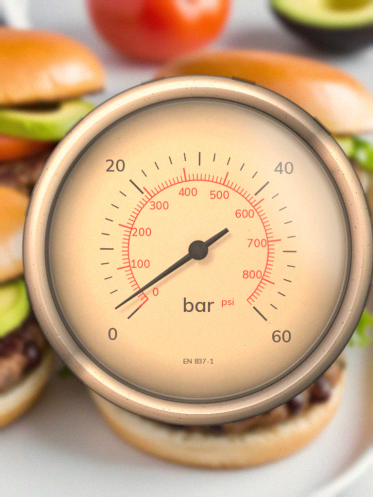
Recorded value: 2bar
